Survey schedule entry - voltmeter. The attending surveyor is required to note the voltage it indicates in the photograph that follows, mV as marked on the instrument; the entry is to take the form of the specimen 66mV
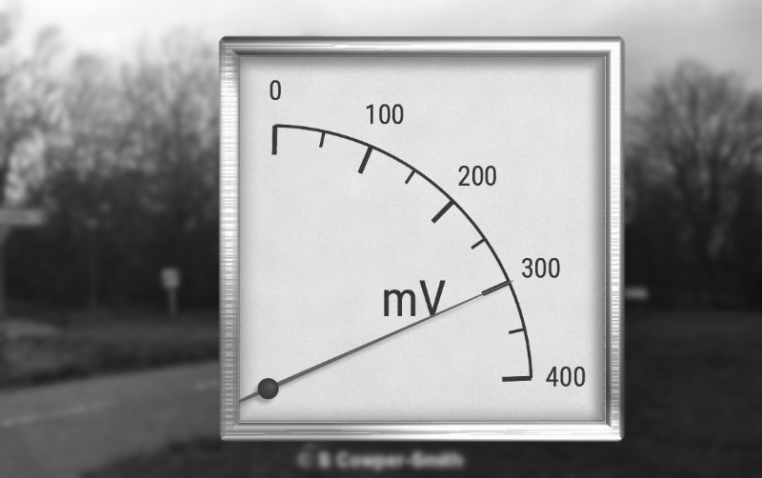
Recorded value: 300mV
